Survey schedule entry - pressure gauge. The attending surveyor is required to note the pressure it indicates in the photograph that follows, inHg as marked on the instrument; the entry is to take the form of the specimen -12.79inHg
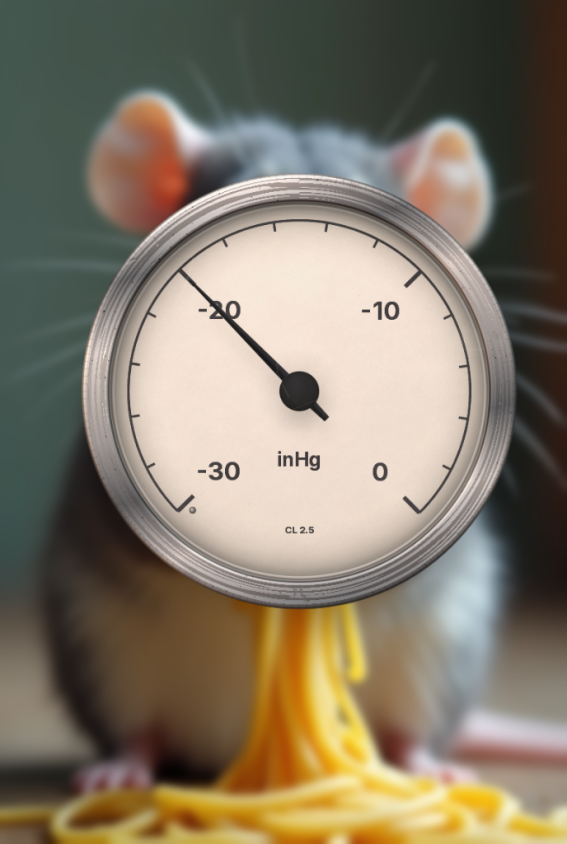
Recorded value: -20inHg
